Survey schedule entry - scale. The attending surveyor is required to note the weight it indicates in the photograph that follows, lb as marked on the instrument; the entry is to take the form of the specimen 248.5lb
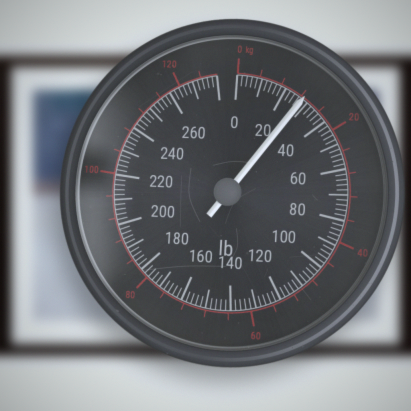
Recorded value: 28lb
